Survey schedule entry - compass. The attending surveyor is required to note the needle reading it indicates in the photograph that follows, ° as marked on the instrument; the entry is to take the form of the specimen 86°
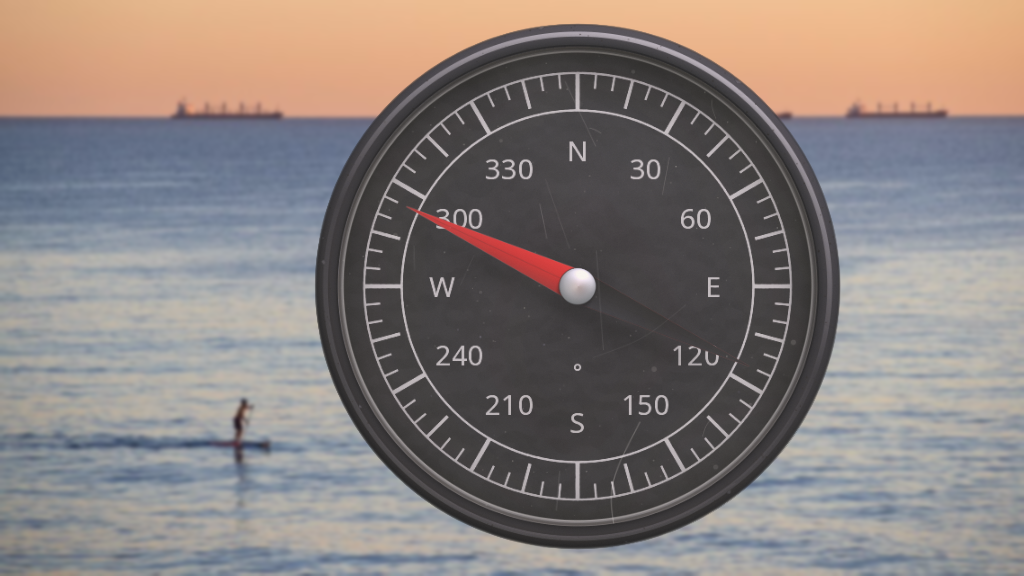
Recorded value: 295°
